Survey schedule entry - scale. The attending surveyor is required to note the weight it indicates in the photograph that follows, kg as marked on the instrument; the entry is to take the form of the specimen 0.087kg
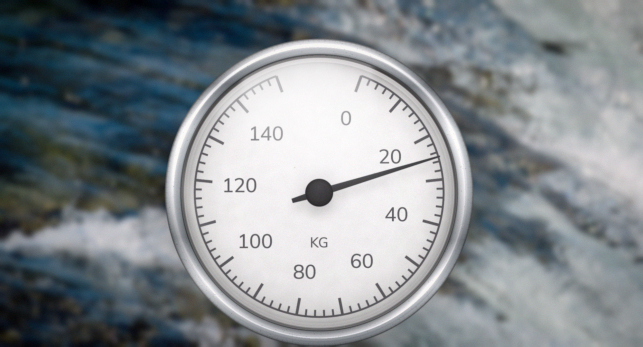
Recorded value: 25kg
